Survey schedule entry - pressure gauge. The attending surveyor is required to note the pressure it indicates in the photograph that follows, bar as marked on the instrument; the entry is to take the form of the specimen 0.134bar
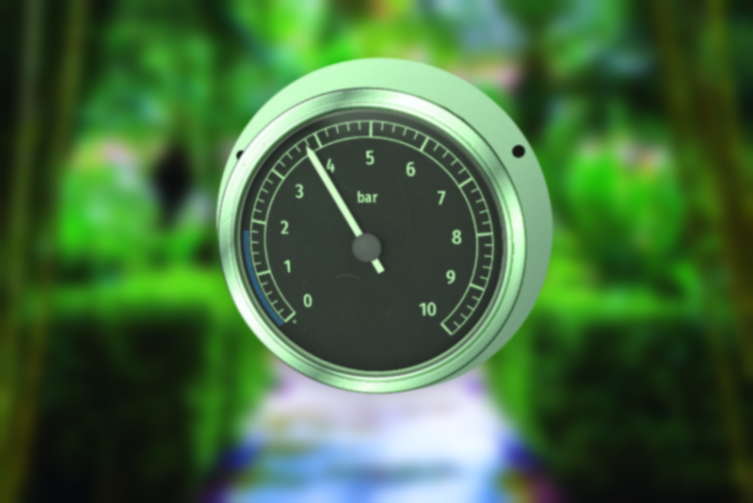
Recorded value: 3.8bar
